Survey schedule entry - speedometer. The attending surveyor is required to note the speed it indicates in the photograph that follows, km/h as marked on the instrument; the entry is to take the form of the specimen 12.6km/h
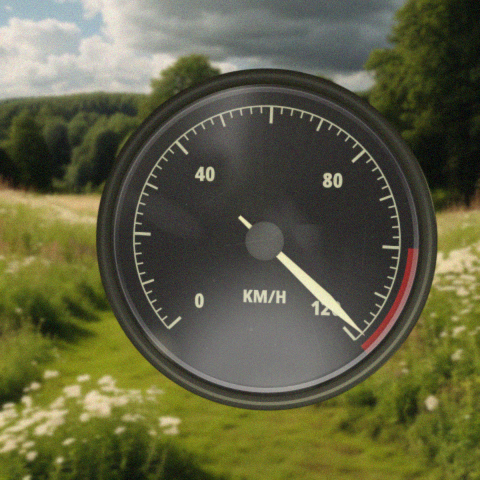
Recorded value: 118km/h
